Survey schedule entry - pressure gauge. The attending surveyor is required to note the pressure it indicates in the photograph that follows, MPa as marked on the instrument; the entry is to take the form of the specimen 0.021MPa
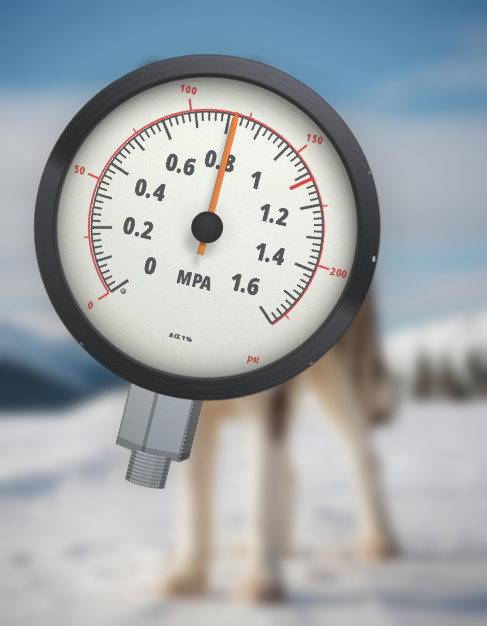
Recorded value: 0.82MPa
